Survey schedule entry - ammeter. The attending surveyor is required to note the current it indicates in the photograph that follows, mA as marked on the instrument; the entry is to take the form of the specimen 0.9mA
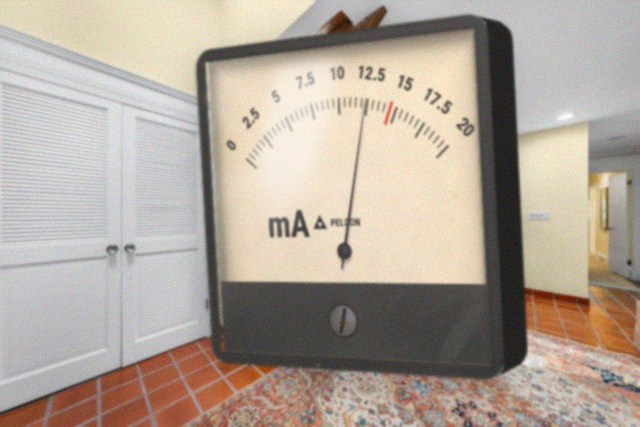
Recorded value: 12.5mA
